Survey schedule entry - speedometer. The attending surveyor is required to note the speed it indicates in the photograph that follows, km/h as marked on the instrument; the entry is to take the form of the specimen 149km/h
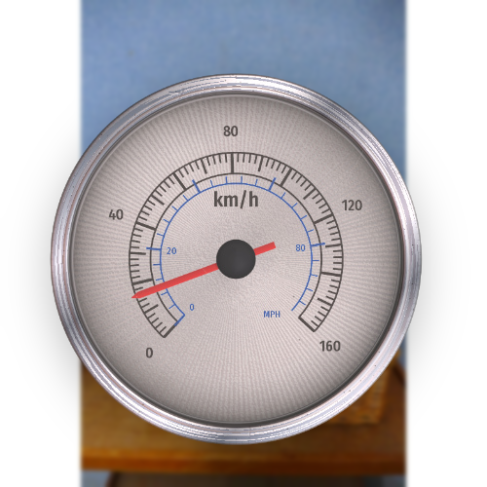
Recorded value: 16km/h
